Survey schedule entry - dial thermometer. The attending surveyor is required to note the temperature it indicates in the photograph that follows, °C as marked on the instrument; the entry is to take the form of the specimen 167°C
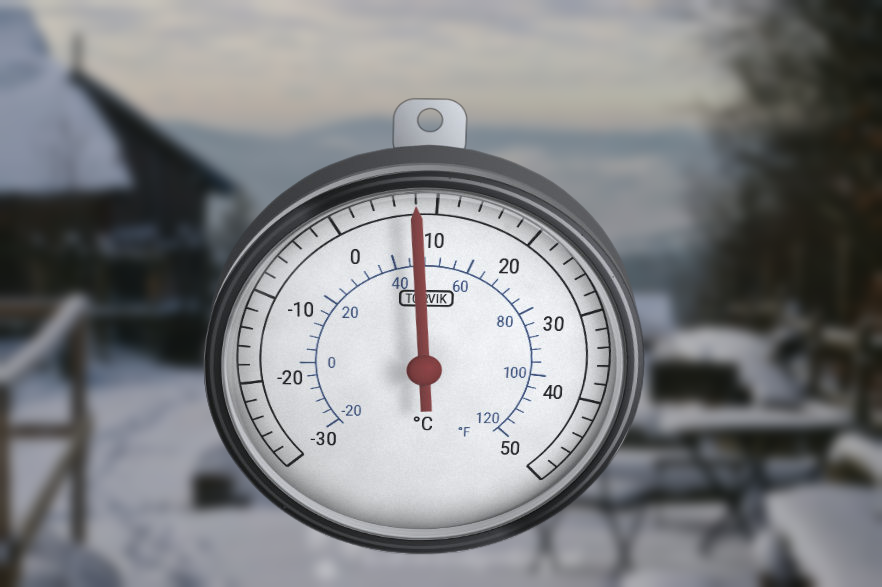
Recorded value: 8°C
